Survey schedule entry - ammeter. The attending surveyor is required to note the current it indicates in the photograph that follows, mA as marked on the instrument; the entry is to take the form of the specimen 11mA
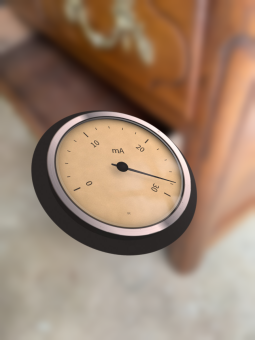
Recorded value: 28mA
